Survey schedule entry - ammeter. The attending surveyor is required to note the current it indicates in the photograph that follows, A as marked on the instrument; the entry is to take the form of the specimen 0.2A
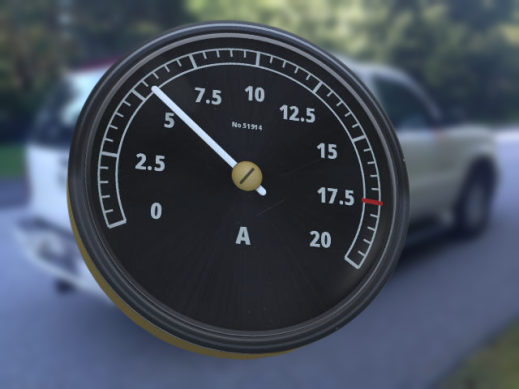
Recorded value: 5.5A
